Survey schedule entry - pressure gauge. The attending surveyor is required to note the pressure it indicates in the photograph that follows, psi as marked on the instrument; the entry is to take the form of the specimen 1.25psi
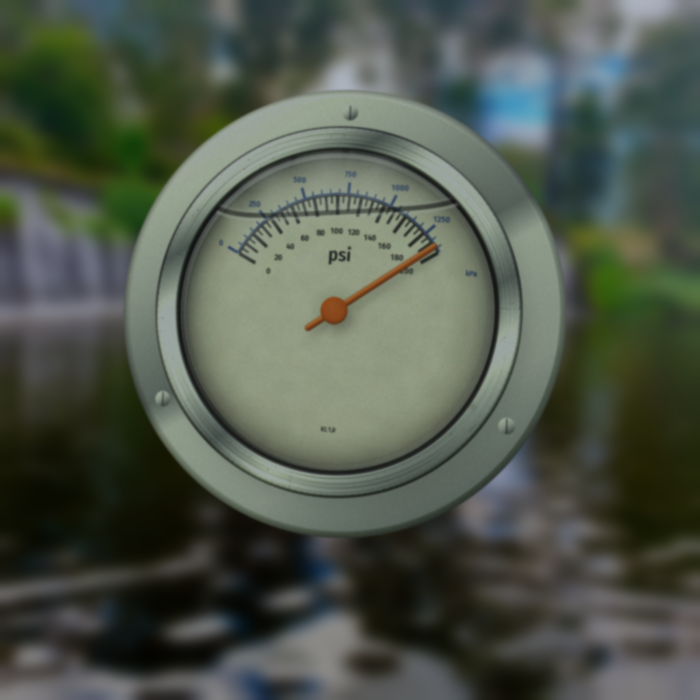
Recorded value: 195psi
